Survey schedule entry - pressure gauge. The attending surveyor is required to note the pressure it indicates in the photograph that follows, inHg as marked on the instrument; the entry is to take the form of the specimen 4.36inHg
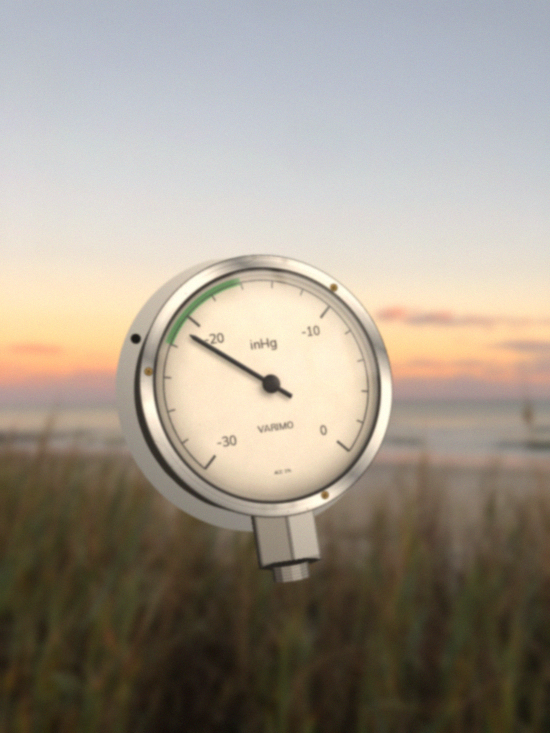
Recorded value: -21inHg
